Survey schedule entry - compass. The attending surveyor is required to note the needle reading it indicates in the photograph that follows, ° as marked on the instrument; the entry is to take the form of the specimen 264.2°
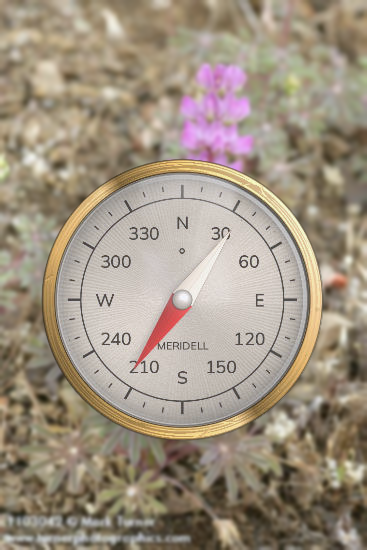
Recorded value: 215°
